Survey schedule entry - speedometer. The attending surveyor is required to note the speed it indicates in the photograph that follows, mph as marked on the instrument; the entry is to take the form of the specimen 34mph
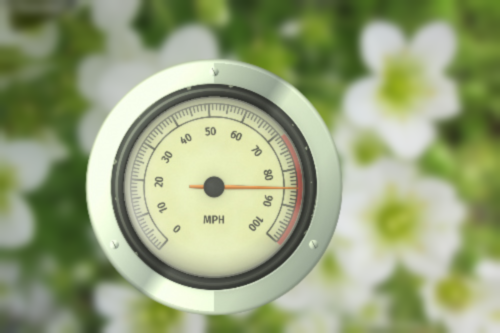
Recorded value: 85mph
